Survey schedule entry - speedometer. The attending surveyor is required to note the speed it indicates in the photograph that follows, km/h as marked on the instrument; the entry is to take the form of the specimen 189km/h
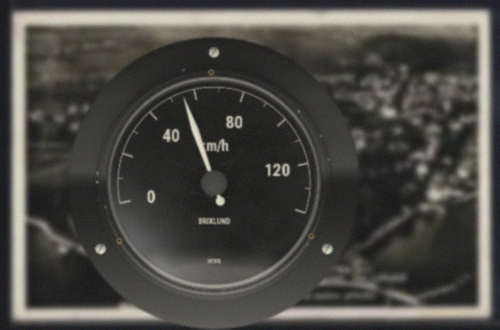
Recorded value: 55km/h
